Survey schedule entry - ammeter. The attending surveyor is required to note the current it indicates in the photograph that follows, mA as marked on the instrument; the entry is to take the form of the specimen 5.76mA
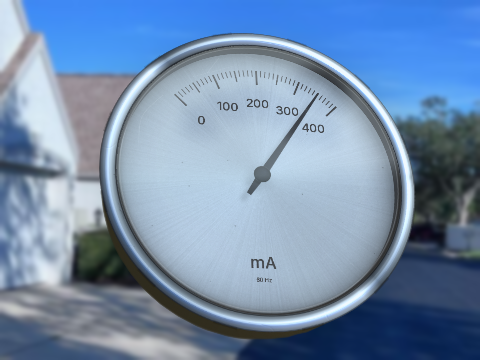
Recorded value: 350mA
